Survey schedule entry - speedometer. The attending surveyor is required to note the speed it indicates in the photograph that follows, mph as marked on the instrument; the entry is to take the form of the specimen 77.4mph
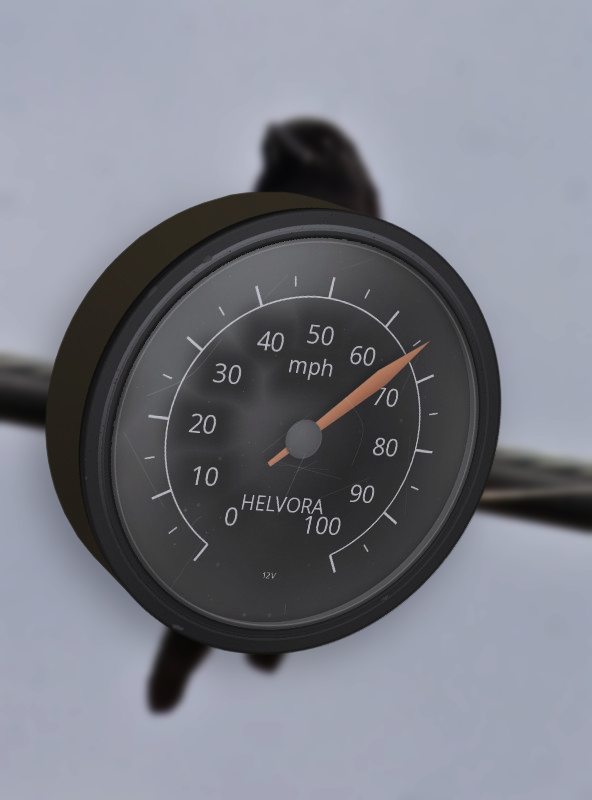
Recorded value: 65mph
